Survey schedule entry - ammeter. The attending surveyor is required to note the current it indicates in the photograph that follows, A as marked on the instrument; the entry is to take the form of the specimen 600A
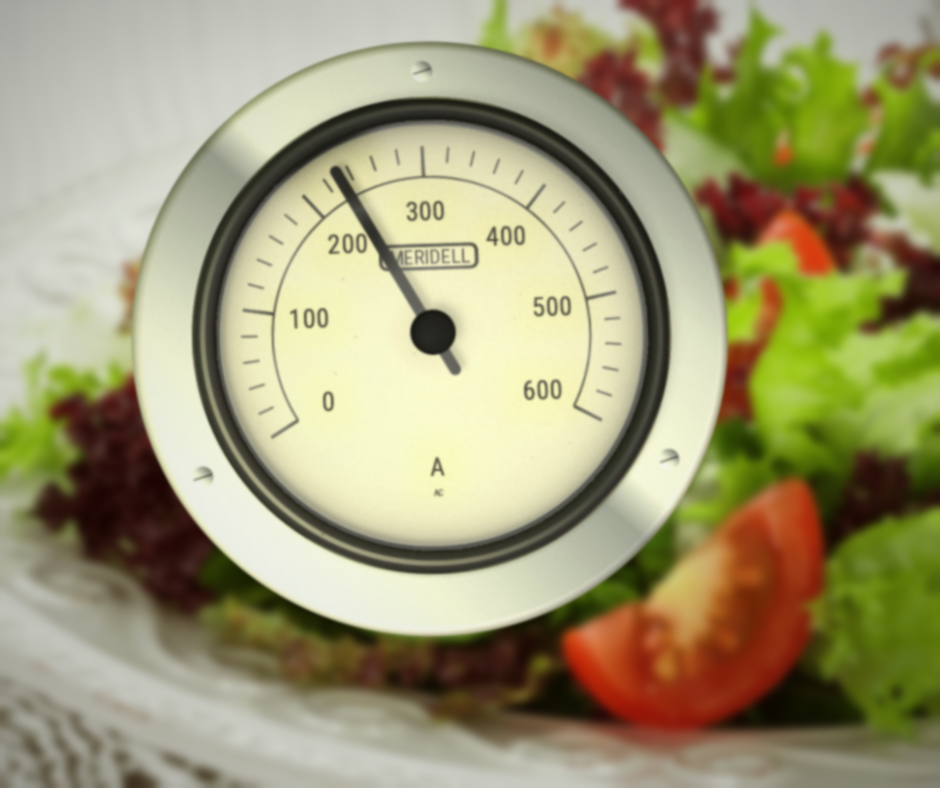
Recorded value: 230A
